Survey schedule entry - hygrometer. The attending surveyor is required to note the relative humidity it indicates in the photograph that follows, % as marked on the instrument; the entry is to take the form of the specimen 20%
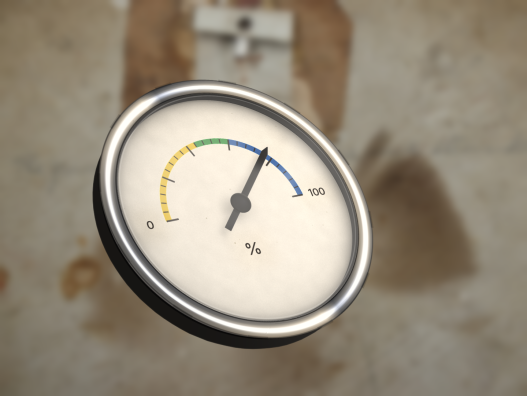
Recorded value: 76%
